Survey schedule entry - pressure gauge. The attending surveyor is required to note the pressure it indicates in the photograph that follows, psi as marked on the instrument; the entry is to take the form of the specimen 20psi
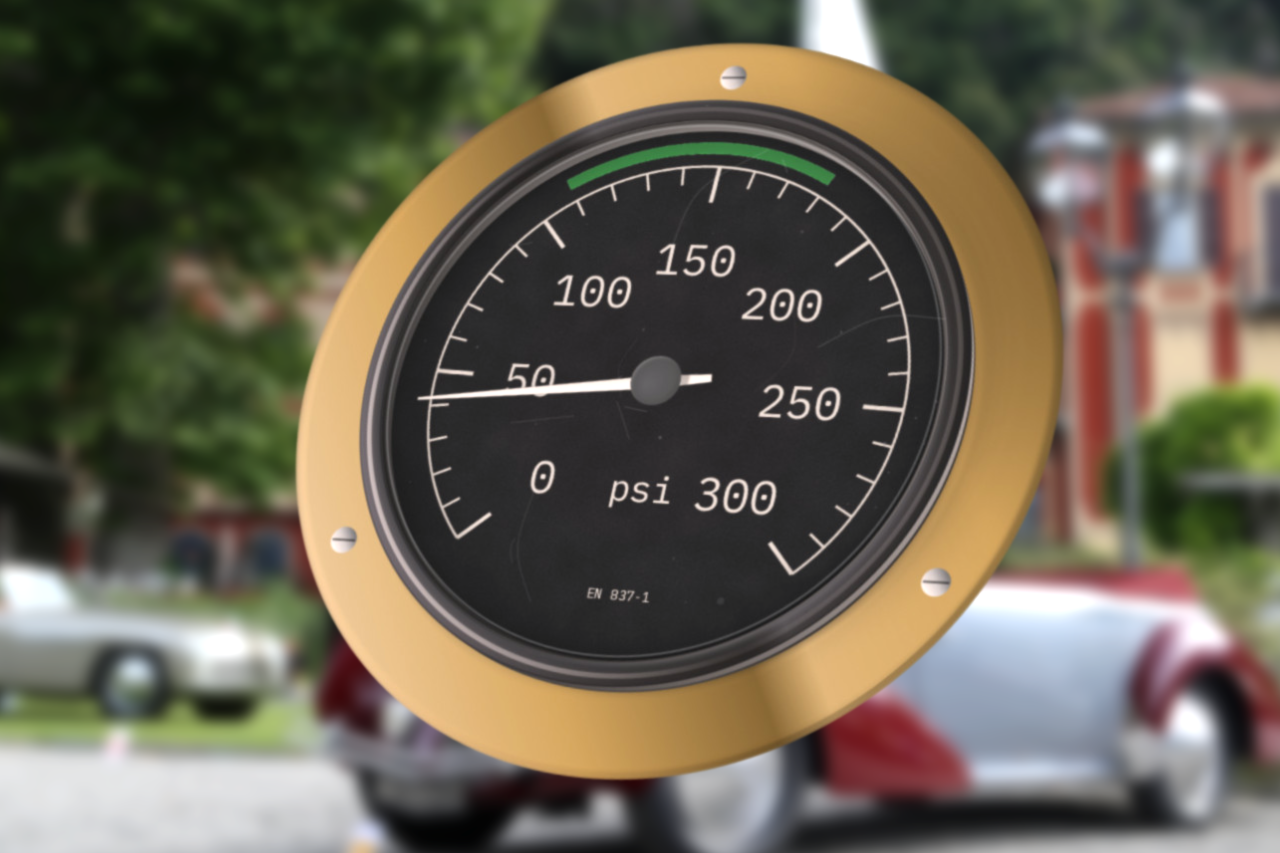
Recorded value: 40psi
